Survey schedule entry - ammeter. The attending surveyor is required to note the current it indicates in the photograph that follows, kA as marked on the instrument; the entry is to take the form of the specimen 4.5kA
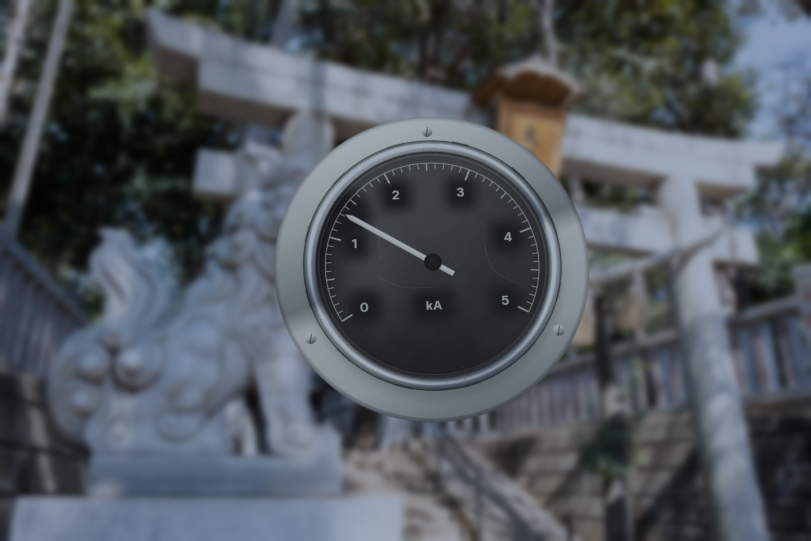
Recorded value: 1.3kA
